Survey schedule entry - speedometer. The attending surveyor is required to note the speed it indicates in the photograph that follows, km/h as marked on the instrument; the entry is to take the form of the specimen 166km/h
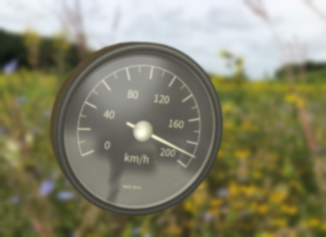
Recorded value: 190km/h
